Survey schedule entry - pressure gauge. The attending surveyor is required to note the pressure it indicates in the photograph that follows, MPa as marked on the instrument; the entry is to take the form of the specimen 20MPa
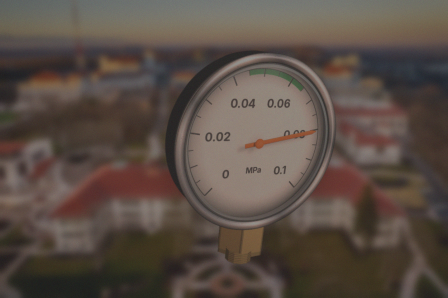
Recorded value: 0.08MPa
